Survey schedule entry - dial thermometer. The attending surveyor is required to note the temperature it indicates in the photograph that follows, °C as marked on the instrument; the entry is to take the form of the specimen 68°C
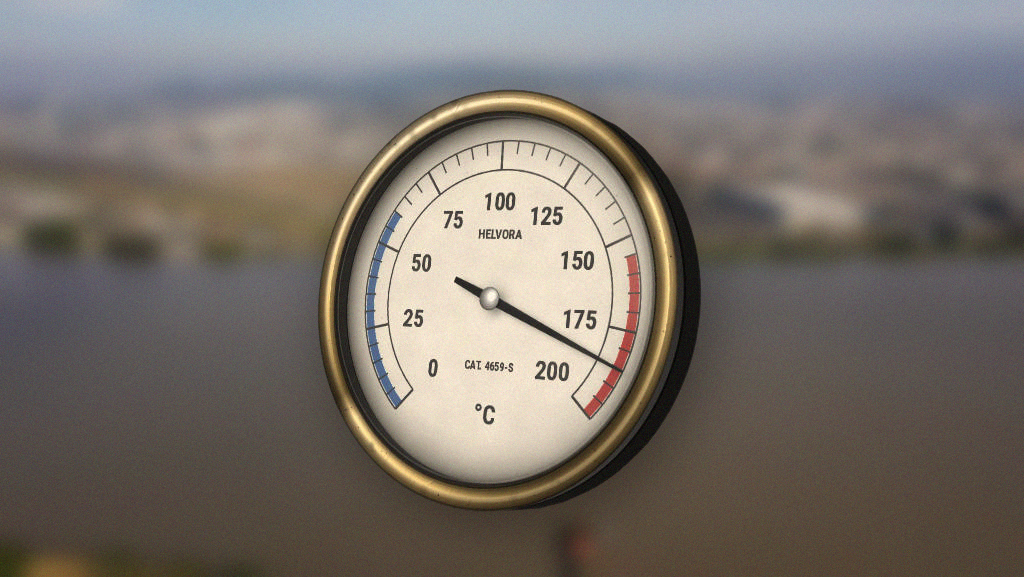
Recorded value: 185°C
